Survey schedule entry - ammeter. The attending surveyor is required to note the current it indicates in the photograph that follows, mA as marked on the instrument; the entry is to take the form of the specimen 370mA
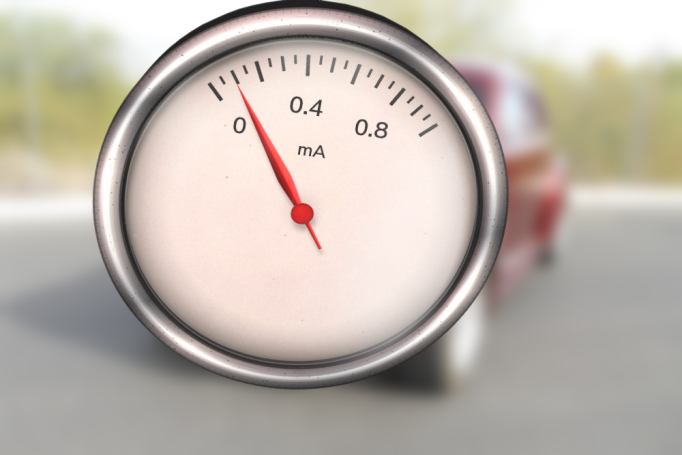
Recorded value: 0.1mA
